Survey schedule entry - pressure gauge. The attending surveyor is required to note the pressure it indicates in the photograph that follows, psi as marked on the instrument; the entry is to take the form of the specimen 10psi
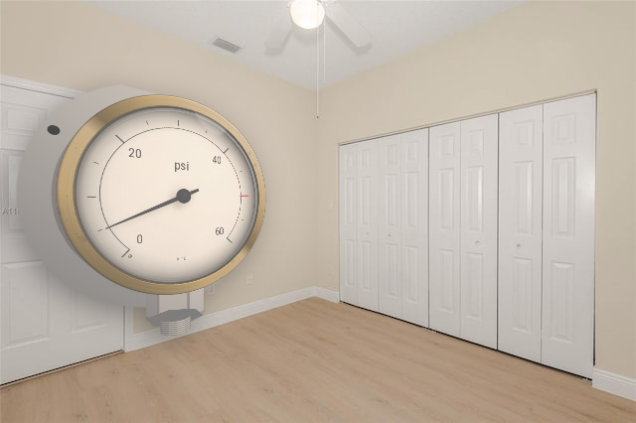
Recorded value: 5psi
